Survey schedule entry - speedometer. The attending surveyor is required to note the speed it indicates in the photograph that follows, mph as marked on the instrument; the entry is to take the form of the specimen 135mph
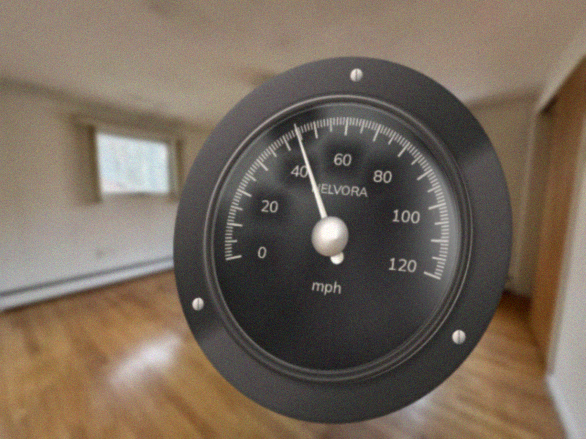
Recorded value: 45mph
